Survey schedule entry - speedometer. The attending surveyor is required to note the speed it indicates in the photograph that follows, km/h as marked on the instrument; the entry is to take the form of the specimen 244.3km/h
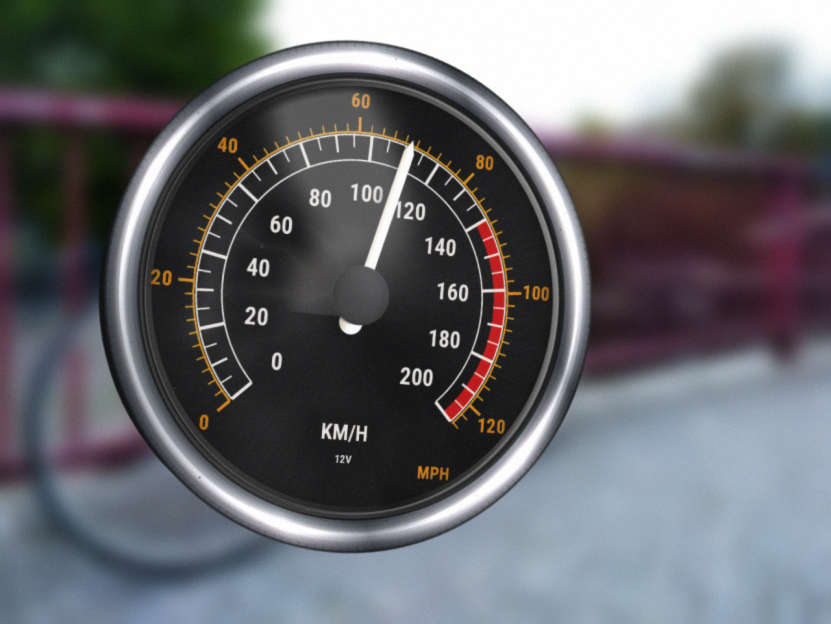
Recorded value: 110km/h
